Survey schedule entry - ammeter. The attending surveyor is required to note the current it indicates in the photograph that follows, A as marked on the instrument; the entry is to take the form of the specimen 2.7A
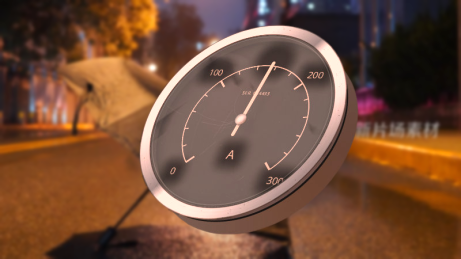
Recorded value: 160A
